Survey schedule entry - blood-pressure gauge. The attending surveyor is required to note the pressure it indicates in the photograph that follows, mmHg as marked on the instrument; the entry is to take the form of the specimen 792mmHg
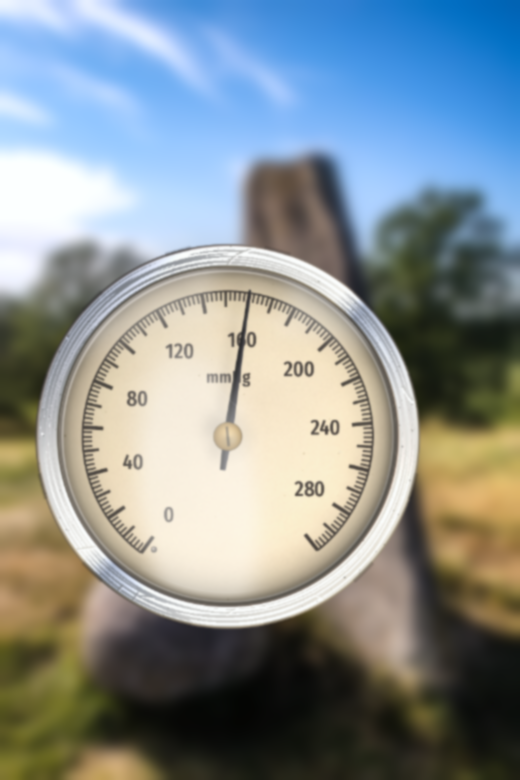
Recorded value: 160mmHg
